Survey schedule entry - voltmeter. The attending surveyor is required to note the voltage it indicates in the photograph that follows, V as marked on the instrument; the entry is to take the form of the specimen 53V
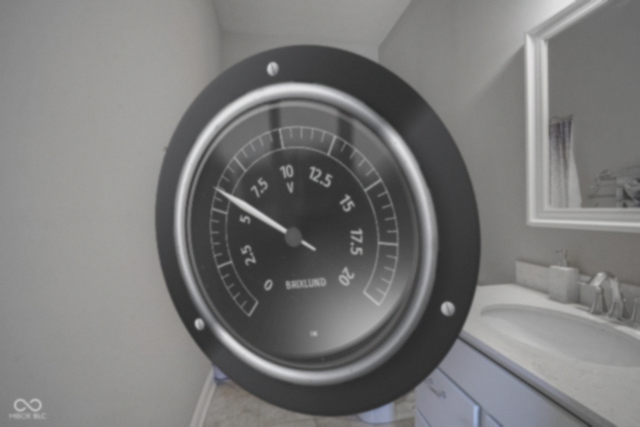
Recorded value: 6V
